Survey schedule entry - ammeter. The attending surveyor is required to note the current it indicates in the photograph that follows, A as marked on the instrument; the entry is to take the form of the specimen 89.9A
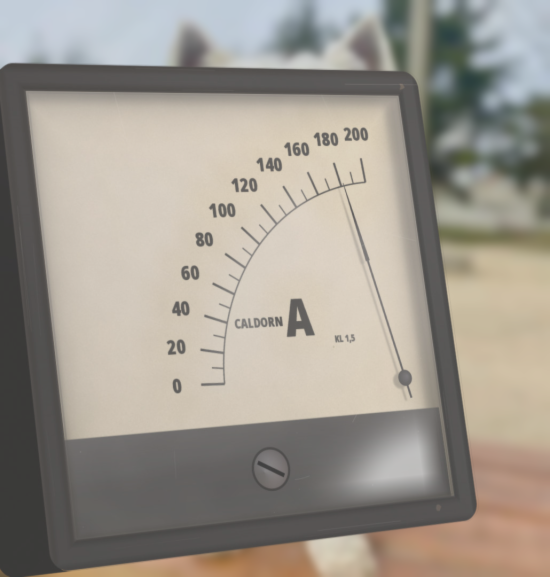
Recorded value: 180A
